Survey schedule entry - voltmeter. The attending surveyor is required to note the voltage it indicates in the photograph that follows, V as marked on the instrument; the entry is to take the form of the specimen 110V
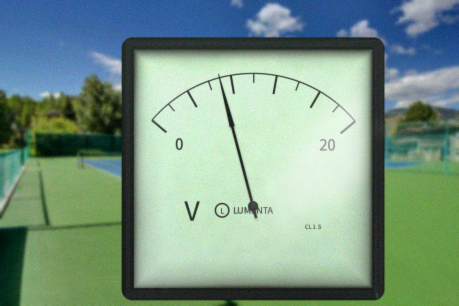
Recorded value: 7V
